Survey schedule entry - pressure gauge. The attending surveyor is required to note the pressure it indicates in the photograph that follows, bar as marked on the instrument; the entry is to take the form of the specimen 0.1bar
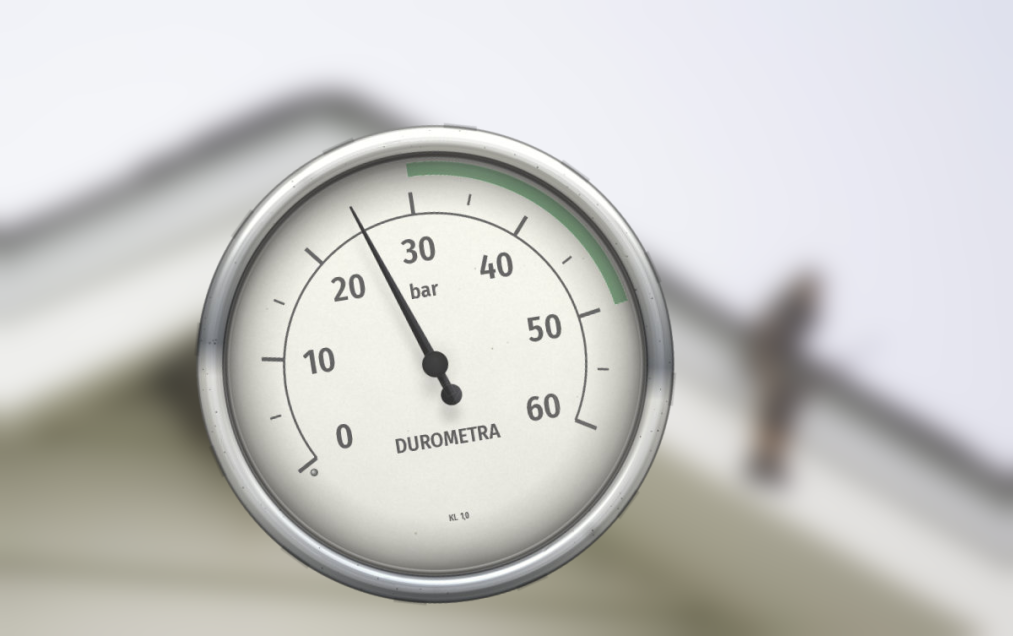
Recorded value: 25bar
